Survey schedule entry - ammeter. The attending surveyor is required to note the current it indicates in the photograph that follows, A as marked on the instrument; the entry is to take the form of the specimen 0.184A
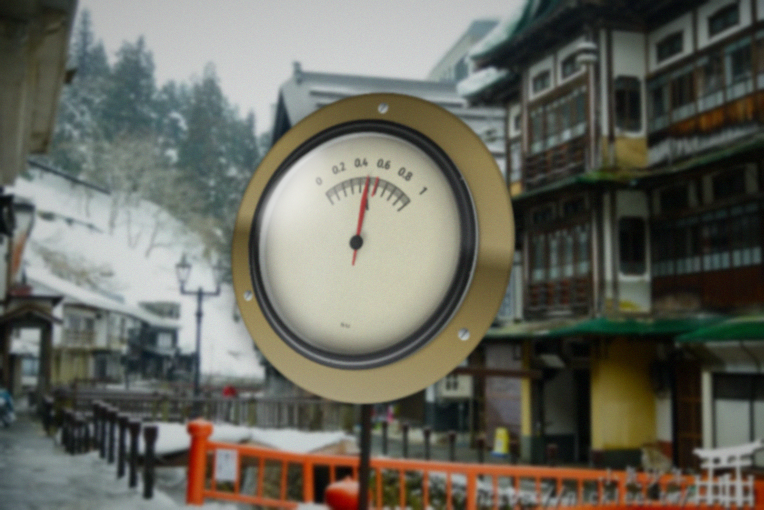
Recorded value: 0.5A
